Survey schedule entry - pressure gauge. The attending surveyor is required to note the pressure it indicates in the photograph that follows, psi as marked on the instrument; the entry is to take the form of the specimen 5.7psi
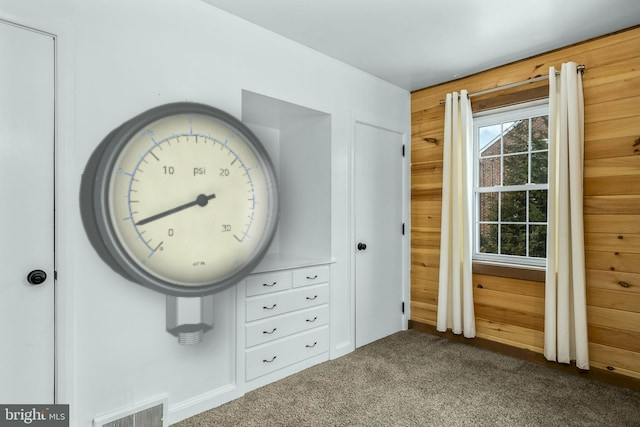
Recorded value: 3psi
